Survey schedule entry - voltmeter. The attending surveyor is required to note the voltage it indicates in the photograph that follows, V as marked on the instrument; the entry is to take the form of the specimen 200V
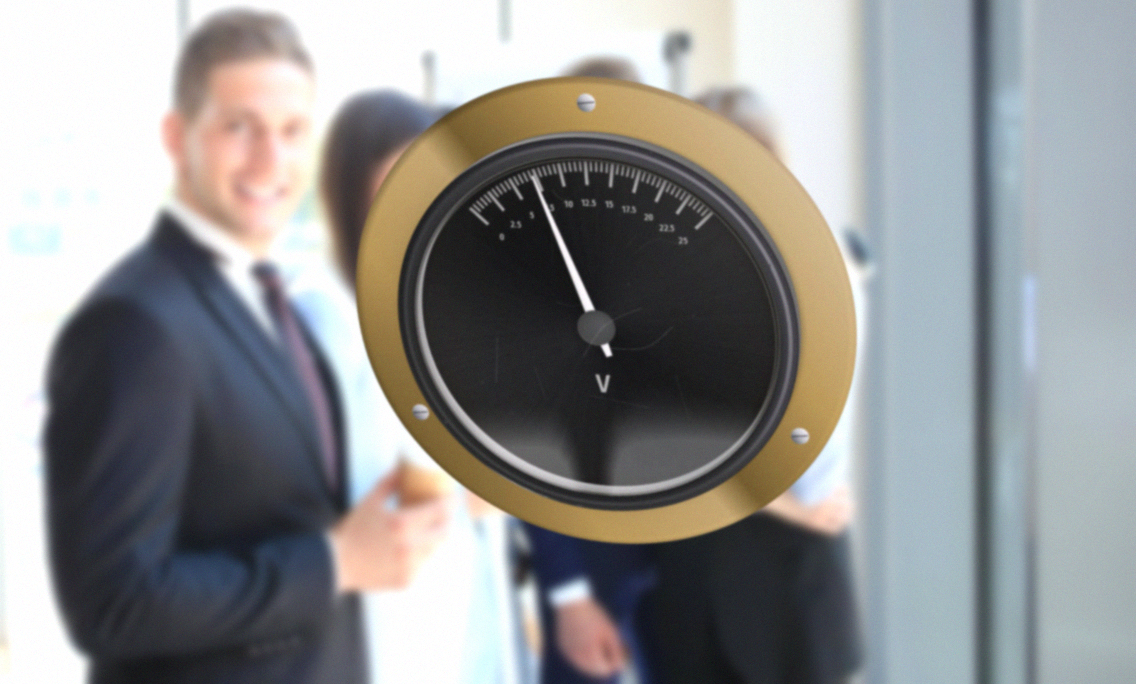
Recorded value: 7.5V
